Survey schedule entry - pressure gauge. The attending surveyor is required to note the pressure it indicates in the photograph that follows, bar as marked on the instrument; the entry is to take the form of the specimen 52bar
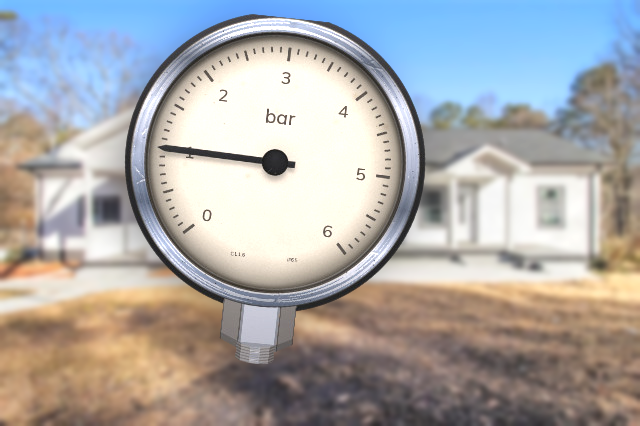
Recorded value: 1bar
